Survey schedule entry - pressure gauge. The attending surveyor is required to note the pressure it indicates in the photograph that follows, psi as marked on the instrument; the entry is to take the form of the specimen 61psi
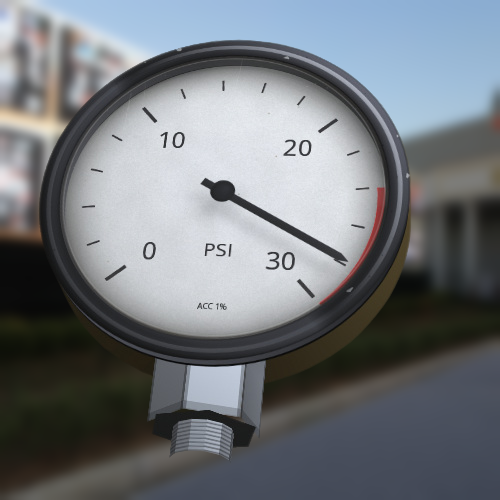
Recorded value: 28psi
